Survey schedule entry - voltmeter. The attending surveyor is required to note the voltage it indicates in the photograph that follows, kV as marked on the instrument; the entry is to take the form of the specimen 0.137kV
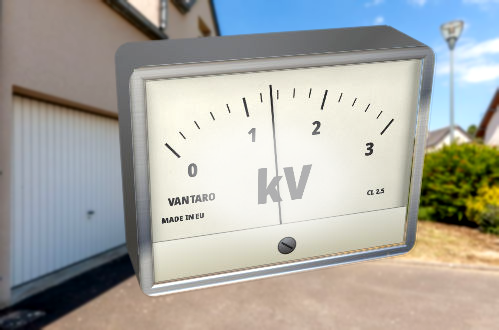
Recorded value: 1.3kV
